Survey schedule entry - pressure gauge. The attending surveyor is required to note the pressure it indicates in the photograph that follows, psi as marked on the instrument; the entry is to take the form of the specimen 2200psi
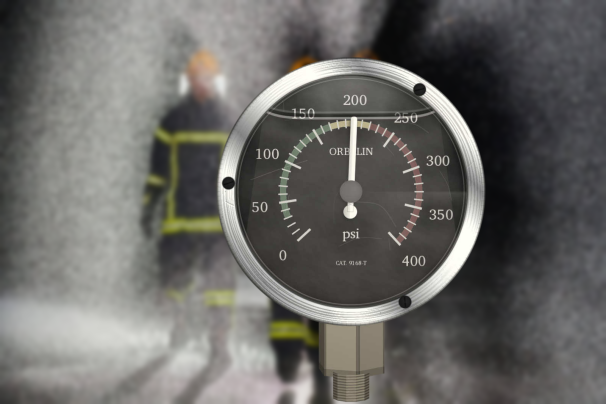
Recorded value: 200psi
